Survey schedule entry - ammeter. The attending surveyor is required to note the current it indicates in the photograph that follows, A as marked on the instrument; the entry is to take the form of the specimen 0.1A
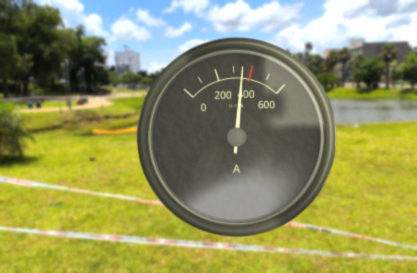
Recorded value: 350A
